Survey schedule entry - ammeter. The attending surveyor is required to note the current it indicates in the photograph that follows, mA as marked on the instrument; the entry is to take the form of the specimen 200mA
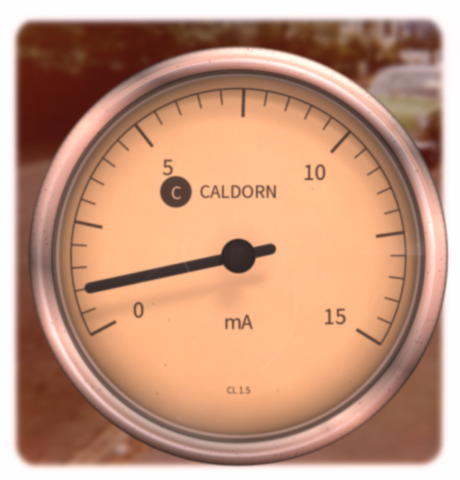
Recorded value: 1mA
